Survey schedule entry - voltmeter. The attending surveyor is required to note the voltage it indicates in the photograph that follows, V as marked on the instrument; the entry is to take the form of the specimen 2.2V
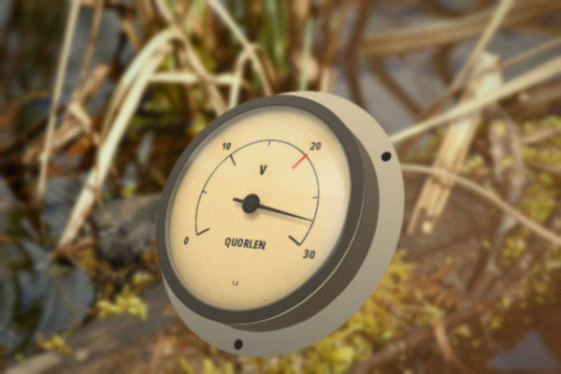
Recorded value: 27.5V
